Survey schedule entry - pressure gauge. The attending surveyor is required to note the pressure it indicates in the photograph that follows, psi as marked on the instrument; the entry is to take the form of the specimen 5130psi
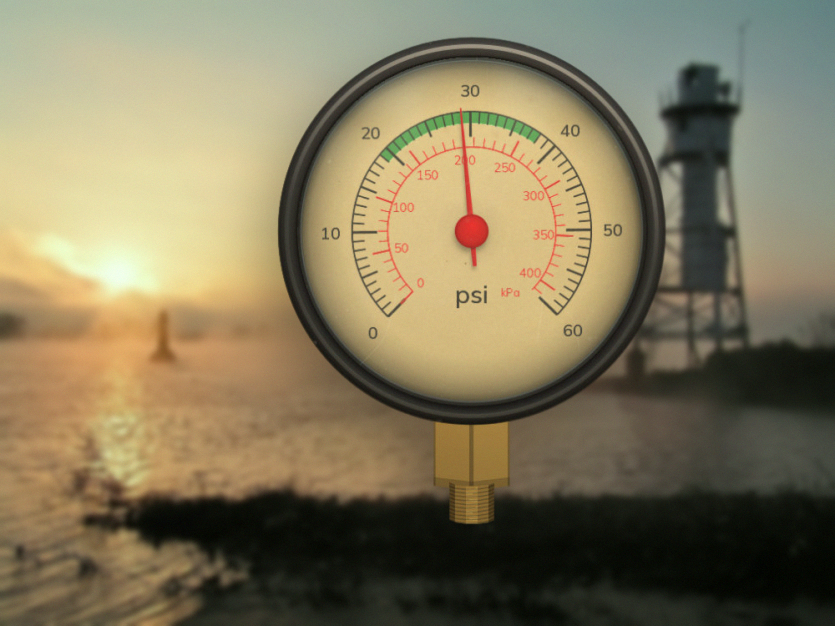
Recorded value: 29psi
